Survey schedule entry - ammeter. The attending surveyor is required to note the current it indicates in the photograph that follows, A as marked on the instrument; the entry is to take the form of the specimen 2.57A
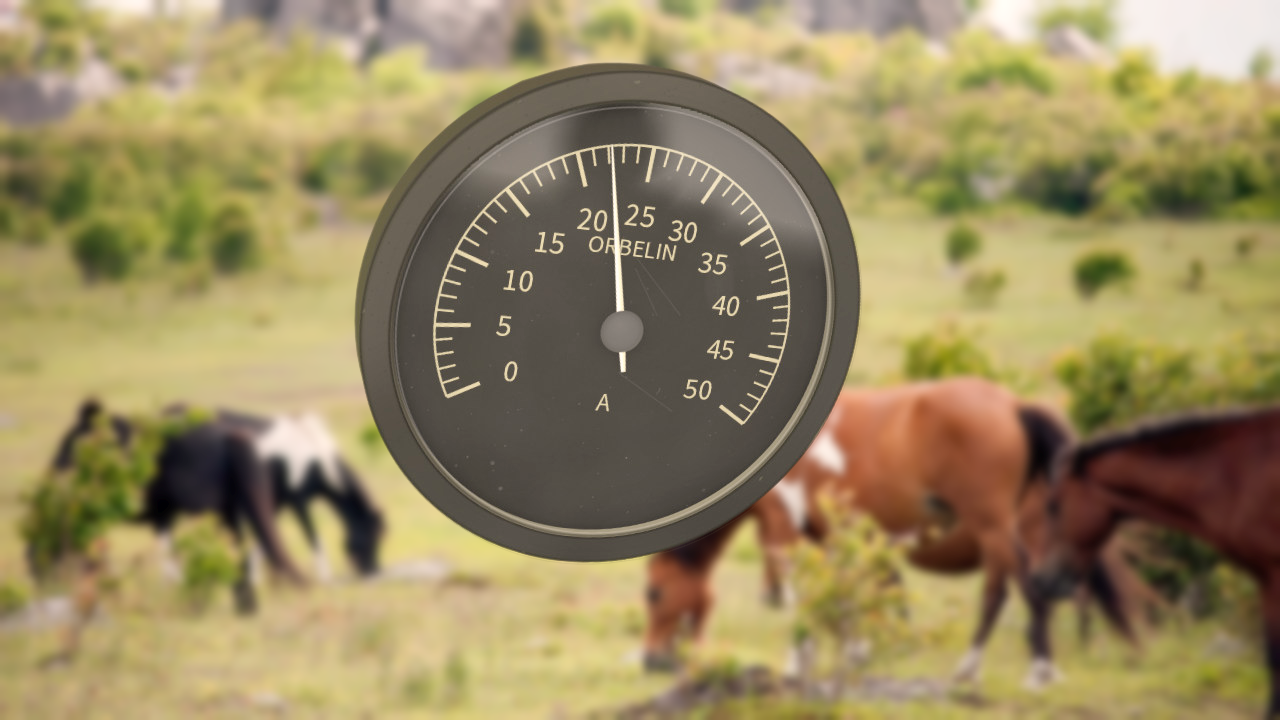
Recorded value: 22A
